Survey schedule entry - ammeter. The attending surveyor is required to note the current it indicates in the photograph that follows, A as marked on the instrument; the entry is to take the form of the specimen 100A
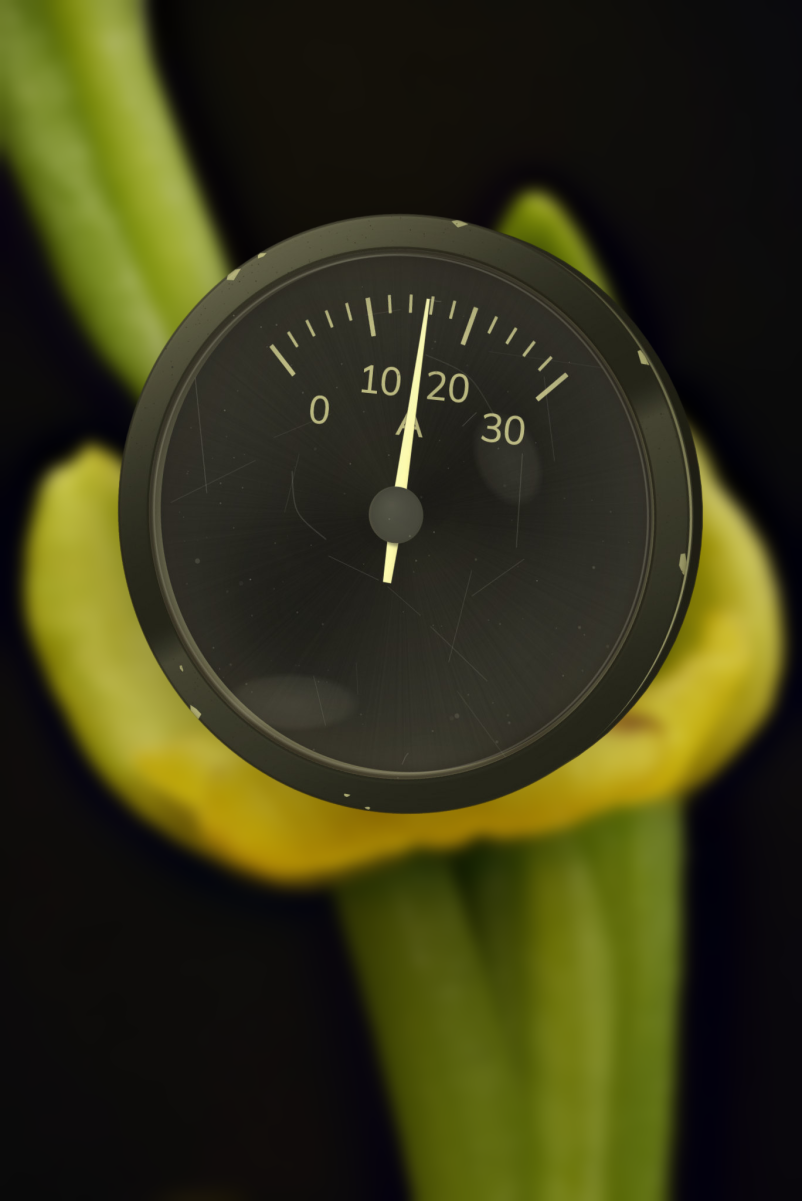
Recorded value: 16A
